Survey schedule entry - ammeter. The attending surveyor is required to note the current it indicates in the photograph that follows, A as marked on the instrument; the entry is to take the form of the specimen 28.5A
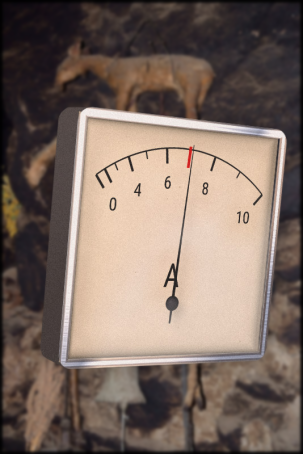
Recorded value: 7A
